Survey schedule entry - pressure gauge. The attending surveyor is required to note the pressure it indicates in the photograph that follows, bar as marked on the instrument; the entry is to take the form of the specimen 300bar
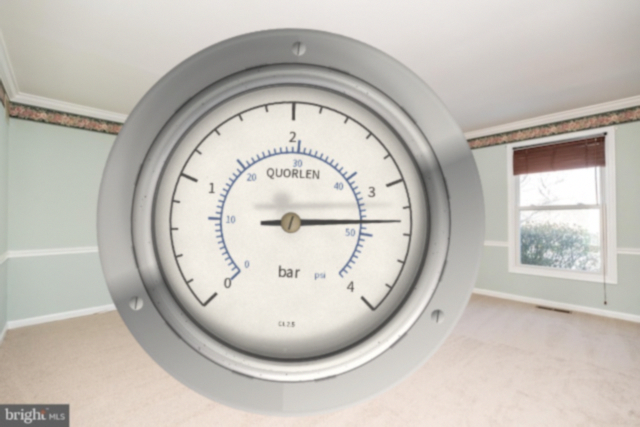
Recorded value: 3.3bar
